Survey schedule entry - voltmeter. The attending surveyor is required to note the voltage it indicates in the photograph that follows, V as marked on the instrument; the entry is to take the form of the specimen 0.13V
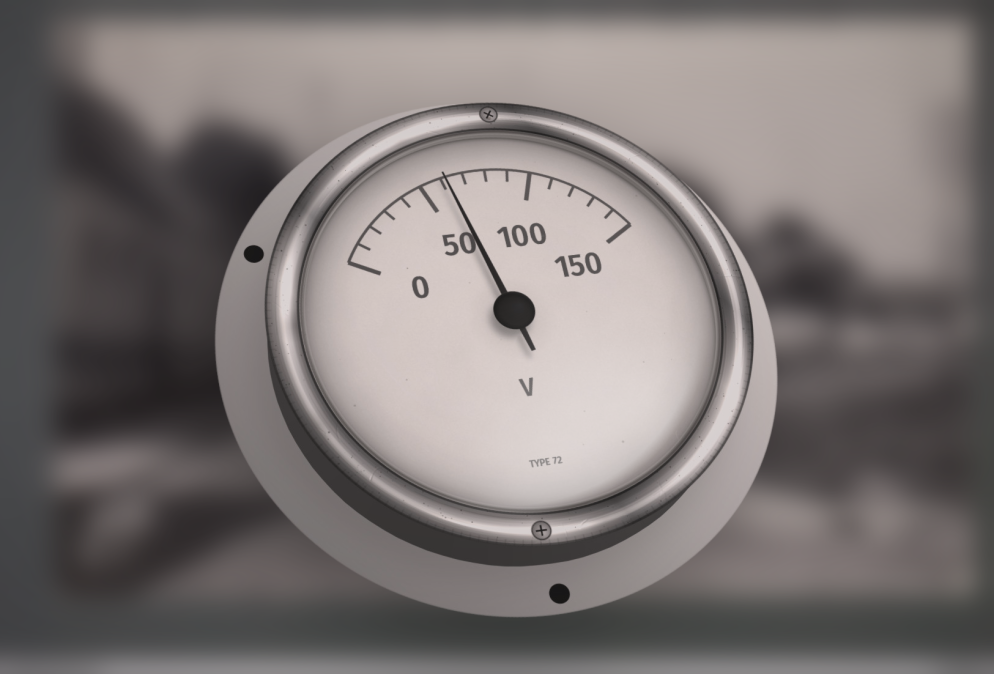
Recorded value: 60V
